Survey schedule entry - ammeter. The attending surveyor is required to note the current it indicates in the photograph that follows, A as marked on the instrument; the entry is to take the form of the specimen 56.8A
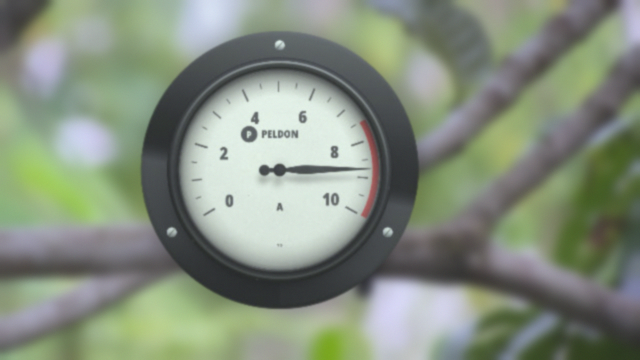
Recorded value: 8.75A
